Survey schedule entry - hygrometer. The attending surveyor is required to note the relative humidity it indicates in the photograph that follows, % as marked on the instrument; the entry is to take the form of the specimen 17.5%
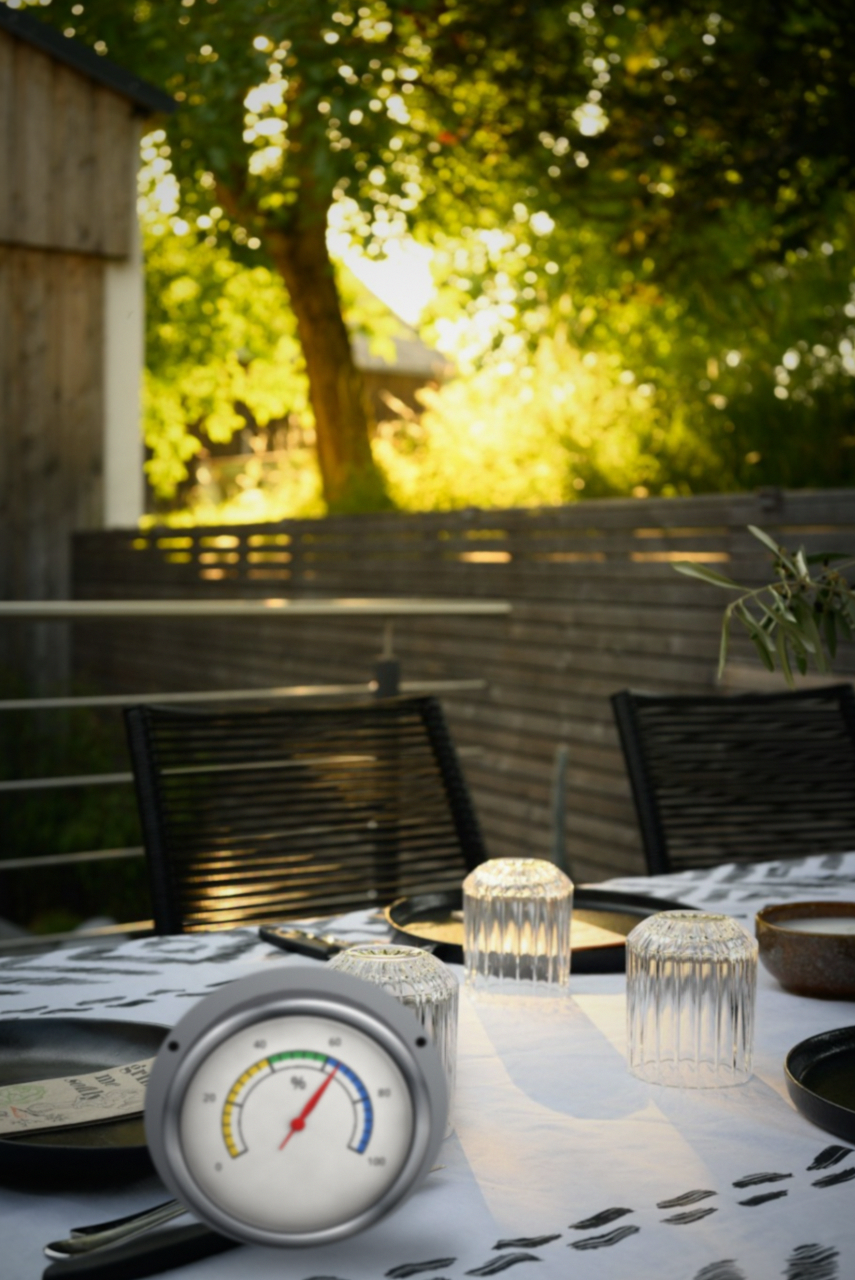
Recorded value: 64%
